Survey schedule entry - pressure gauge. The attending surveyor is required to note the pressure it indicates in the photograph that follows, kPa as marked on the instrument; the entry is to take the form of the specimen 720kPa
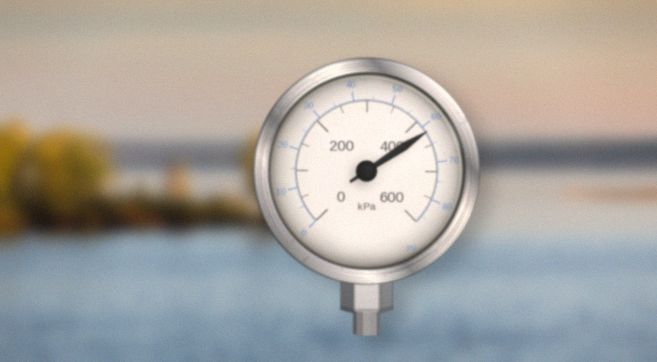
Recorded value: 425kPa
